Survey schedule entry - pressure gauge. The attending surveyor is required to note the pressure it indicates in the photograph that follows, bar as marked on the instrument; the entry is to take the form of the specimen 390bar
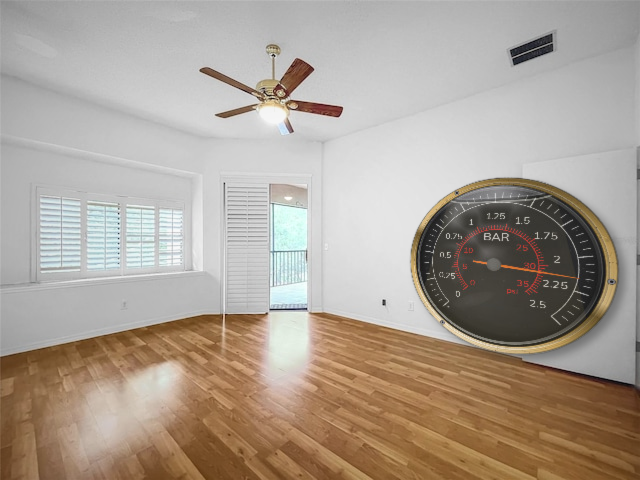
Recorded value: 2.15bar
